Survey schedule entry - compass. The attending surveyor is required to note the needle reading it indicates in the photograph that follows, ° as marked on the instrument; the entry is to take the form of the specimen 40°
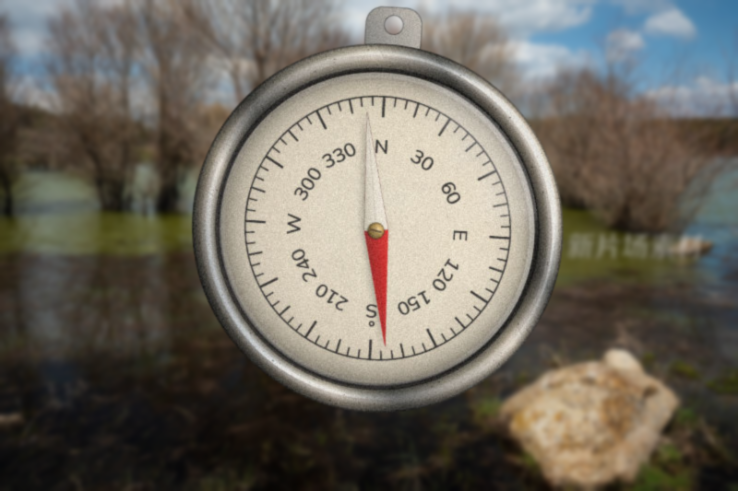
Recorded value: 172.5°
